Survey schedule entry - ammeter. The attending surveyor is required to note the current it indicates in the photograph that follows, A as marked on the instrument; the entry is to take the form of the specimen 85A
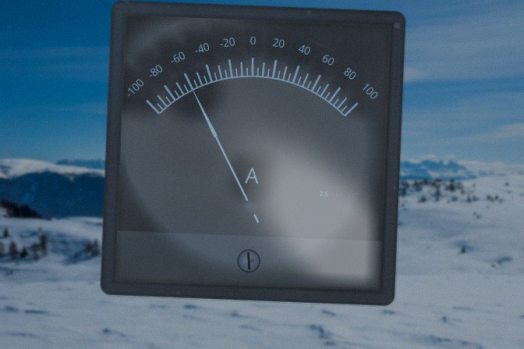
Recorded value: -60A
